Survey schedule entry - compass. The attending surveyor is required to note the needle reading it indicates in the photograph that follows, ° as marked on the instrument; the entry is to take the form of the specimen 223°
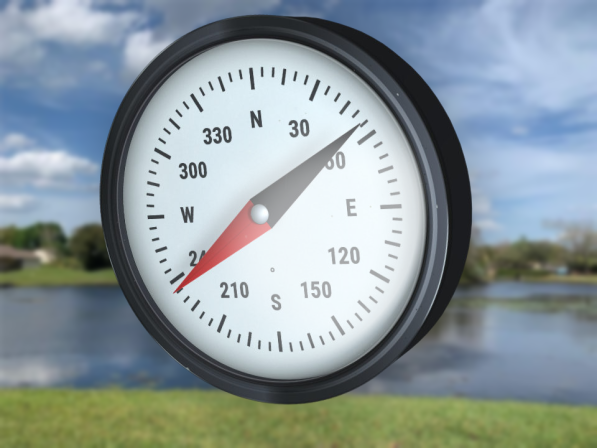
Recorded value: 235°
